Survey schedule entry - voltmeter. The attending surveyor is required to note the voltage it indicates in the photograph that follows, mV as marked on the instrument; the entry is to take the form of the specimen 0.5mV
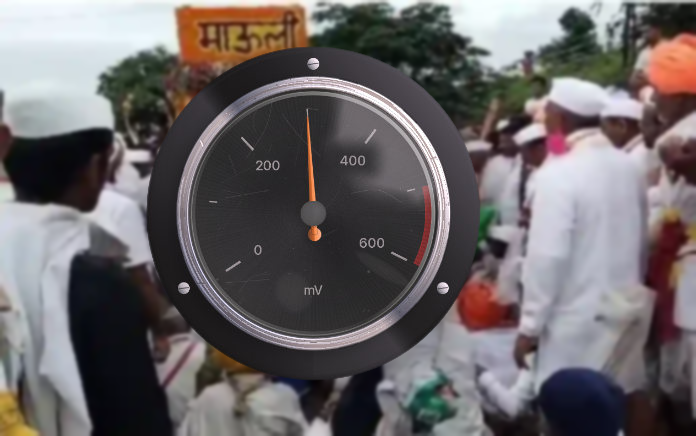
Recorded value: 300mV
